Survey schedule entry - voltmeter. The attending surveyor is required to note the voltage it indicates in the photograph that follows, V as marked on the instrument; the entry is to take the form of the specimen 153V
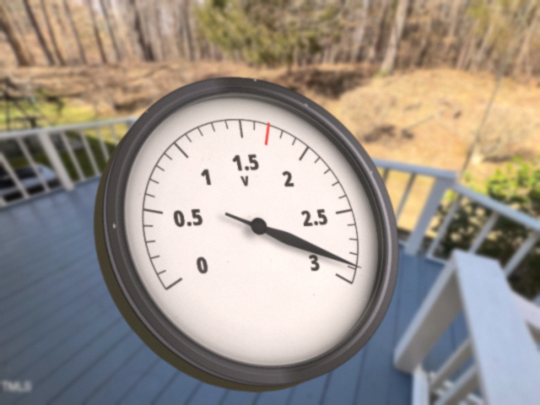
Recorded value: 2.9V
